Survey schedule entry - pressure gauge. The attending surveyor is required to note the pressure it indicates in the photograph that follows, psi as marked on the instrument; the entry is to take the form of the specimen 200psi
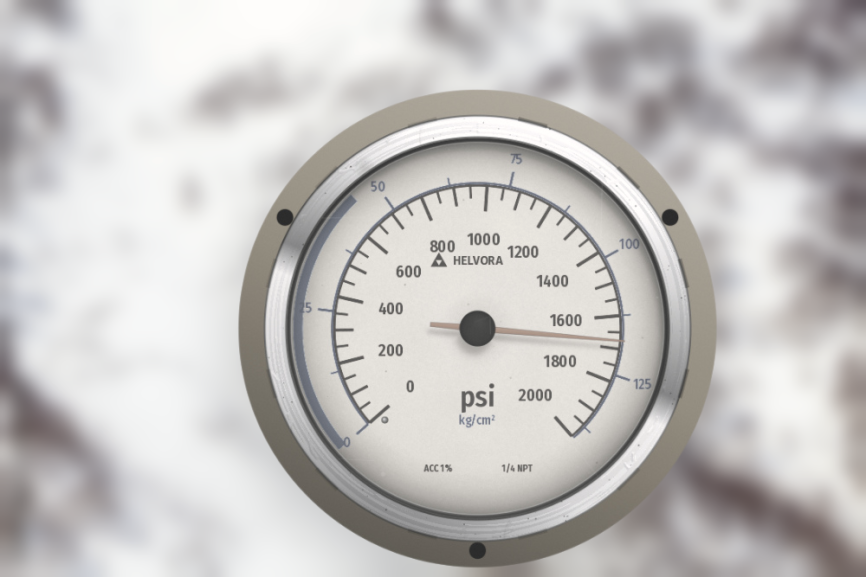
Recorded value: 1675psi
